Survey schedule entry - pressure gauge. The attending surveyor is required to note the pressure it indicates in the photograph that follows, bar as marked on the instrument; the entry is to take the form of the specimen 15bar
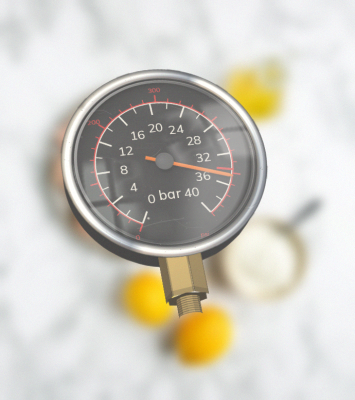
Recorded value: 35bar
